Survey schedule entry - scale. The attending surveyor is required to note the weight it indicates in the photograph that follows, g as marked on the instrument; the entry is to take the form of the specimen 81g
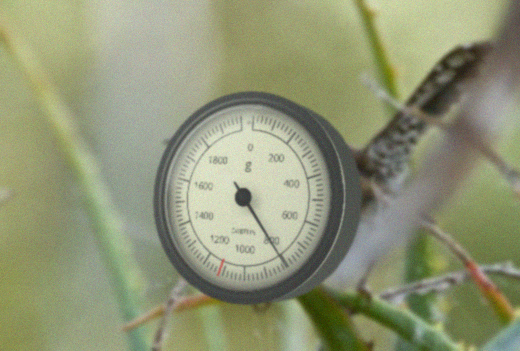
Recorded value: 800g
